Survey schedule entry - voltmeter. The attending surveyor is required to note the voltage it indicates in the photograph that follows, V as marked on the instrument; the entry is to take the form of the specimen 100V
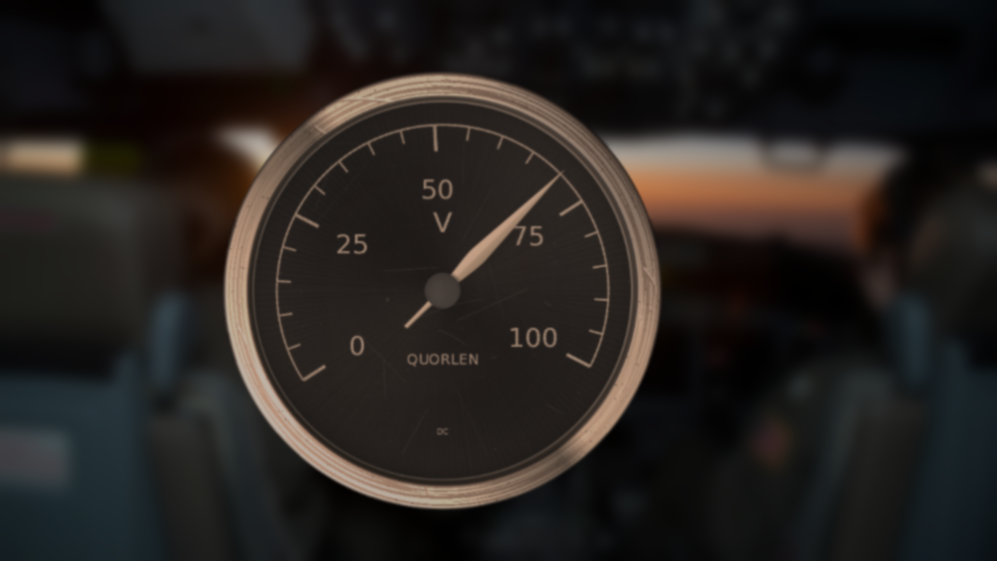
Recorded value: 70V
